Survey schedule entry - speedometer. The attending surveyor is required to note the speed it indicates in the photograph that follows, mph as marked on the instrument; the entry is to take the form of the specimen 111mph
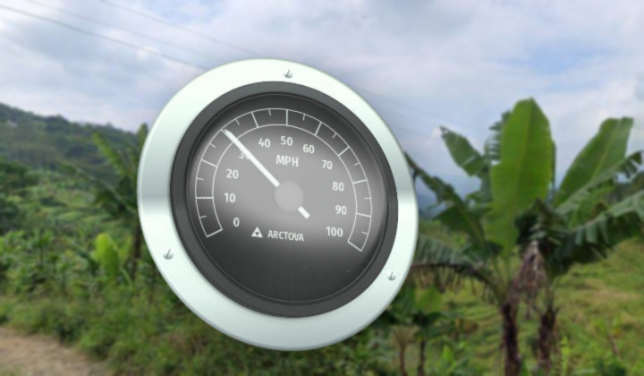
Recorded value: 30mph
